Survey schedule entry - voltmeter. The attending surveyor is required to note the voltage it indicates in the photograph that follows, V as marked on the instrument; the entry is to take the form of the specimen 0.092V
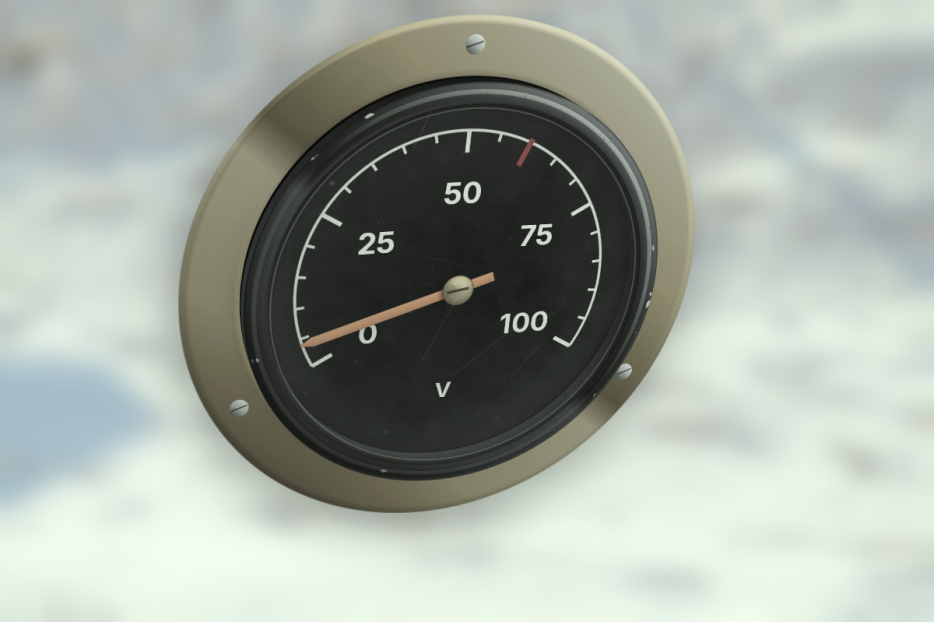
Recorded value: 5V
